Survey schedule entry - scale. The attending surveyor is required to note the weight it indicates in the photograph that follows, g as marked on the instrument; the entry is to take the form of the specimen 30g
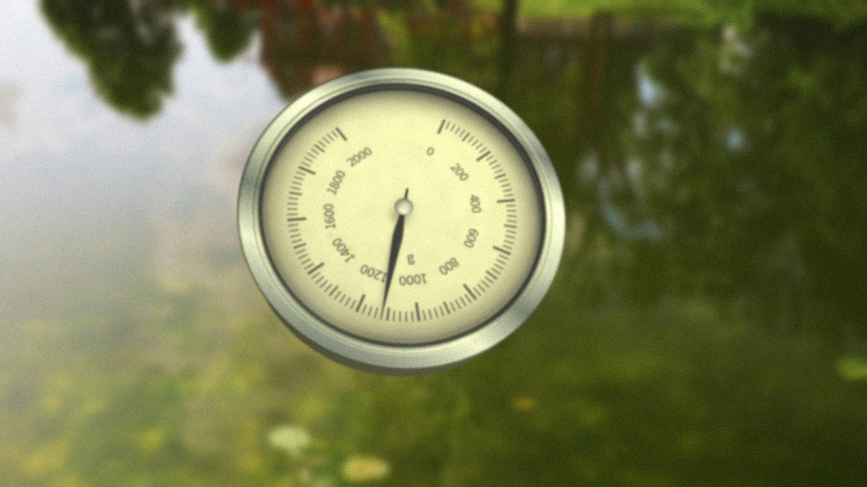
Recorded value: 1120g
